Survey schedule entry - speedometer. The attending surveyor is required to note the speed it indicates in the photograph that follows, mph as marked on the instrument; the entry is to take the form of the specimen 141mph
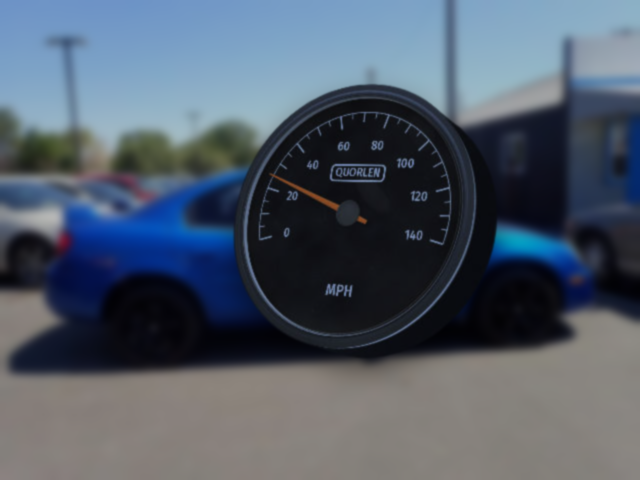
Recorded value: 25mph
